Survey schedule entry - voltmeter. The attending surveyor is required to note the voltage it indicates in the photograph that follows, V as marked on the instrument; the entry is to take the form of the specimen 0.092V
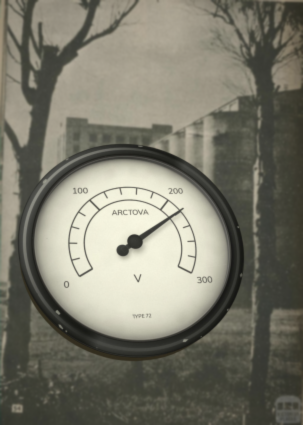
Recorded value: 220V
